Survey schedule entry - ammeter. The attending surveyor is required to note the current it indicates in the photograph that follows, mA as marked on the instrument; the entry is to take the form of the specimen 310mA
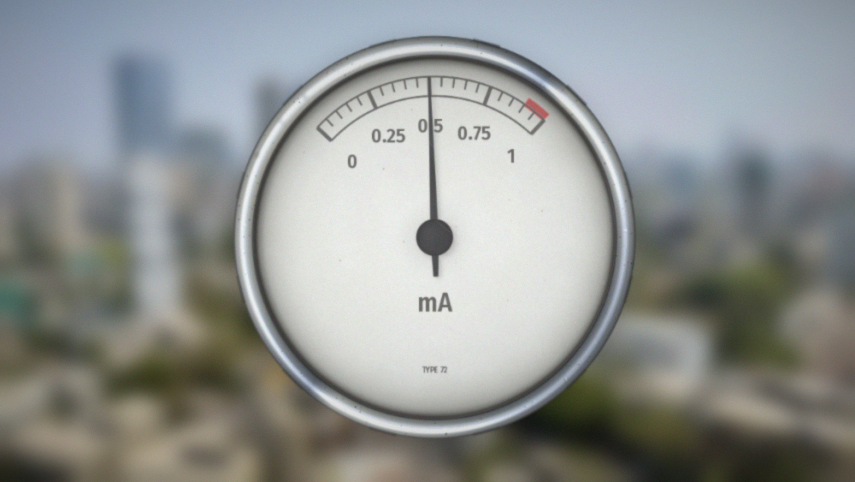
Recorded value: 0.5mA
